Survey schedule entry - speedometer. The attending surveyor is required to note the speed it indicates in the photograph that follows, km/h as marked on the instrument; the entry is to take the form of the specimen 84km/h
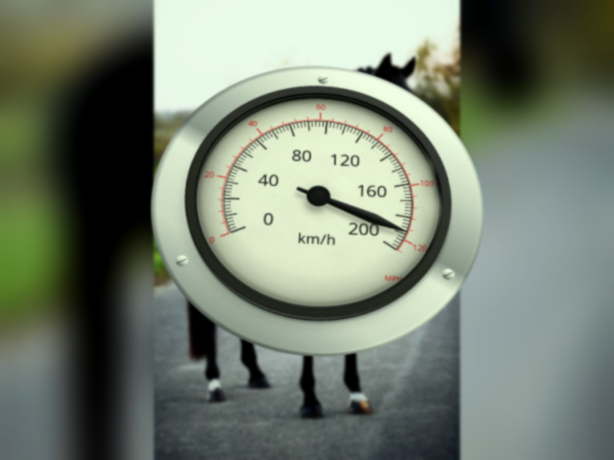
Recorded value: 190km/h
